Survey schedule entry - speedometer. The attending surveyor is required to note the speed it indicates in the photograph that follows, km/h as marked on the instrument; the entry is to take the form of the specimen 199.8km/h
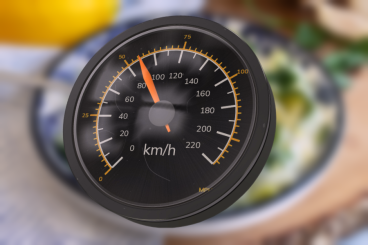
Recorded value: 90km/h
